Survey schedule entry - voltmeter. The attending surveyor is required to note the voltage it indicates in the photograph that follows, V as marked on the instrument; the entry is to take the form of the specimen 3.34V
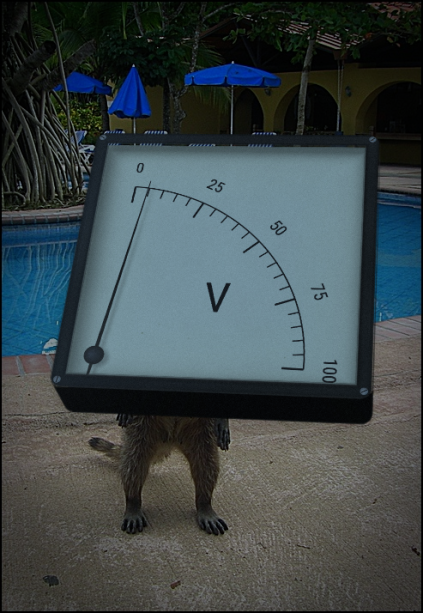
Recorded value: 5V
